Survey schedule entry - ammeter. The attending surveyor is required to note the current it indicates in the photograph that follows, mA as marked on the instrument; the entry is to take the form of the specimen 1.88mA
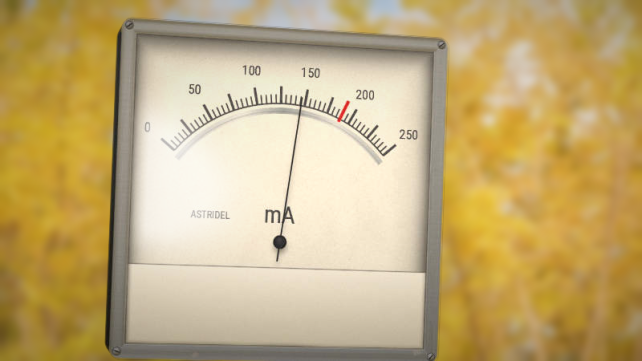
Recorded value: 145mA
